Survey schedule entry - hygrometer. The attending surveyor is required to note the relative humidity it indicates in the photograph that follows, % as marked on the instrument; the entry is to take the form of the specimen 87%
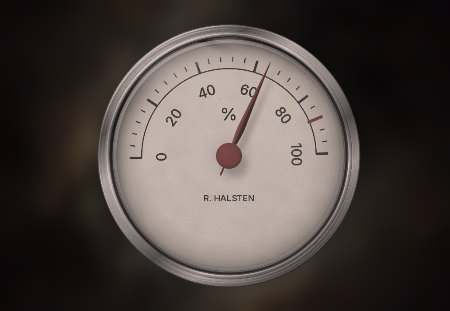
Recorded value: 64%
